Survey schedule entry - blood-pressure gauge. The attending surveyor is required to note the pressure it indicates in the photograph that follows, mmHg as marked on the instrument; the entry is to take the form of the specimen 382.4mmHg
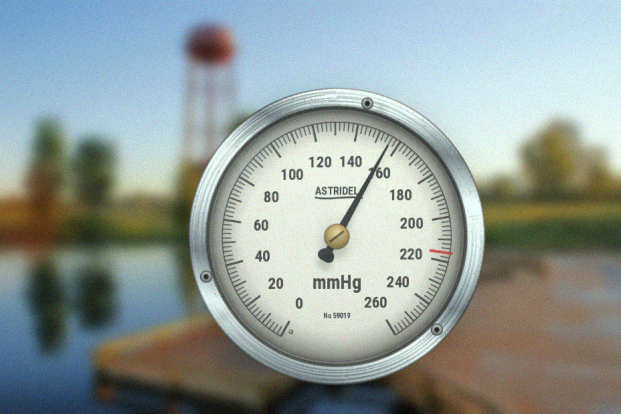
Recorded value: 156mmHg
